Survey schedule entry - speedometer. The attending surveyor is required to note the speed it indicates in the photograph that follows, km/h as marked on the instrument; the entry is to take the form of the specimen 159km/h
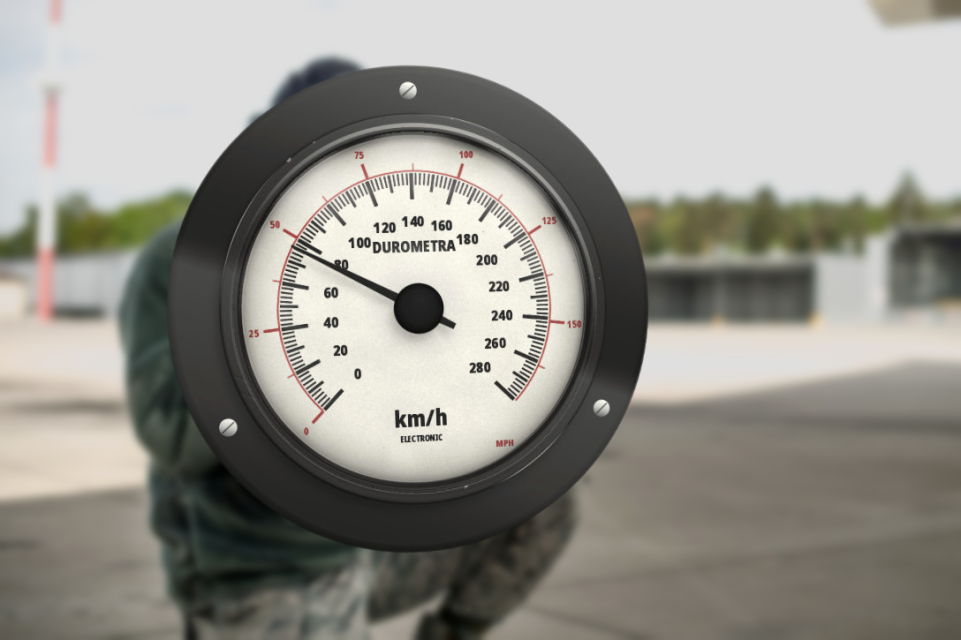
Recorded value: 76km/h
